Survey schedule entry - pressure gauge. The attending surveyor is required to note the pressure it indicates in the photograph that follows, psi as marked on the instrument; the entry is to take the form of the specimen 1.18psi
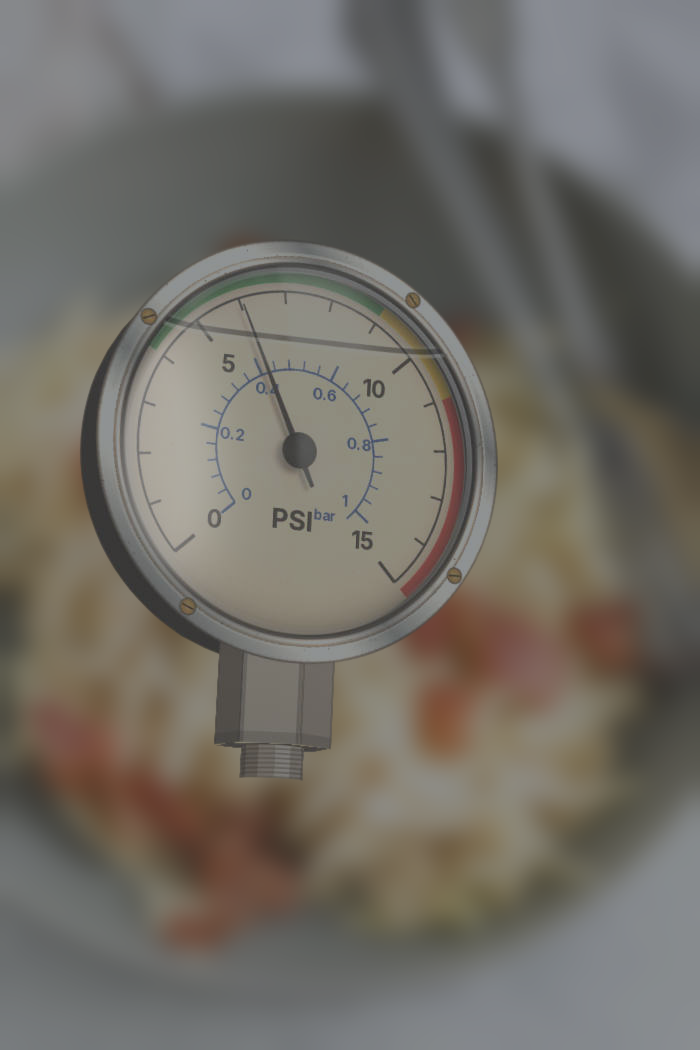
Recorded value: 6psi
